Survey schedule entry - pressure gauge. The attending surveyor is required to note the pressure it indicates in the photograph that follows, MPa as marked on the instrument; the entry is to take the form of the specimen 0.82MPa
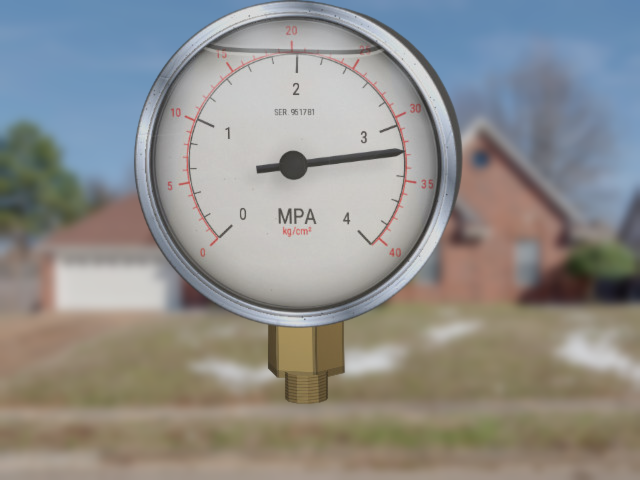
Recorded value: 3.2MPa
